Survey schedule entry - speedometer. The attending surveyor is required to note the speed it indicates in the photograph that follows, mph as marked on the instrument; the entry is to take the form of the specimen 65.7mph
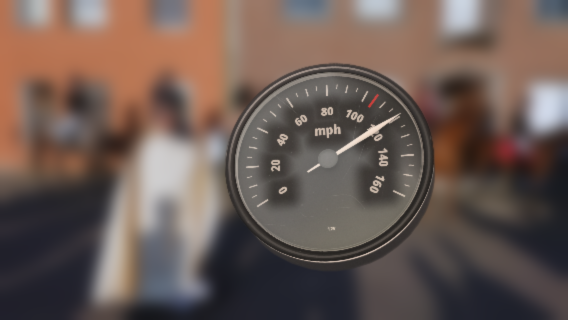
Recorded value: 120mph
